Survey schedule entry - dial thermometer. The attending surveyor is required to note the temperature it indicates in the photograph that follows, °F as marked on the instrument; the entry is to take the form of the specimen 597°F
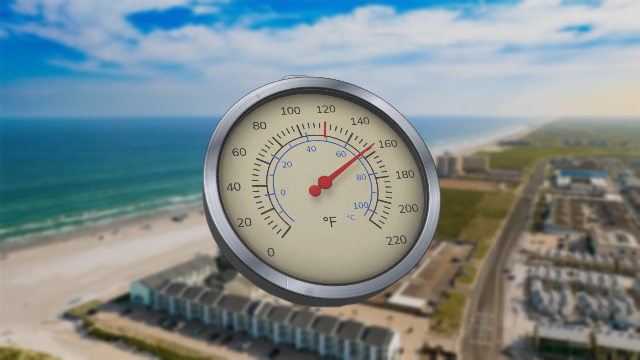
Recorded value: 156°F
